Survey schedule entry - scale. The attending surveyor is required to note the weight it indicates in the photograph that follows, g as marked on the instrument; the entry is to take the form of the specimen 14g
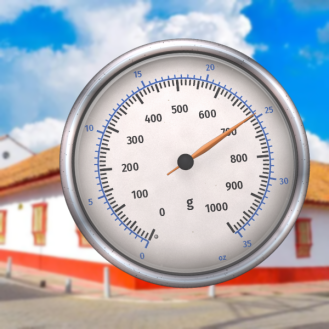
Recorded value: 700g
